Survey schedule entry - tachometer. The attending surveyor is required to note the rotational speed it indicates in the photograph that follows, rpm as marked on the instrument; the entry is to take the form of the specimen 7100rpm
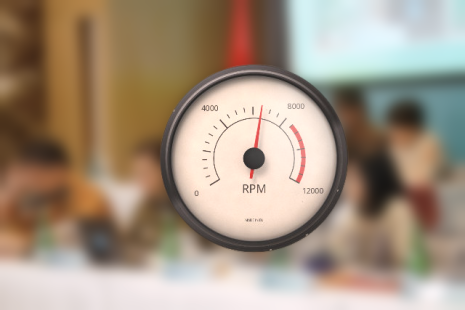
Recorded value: 6500rpm
